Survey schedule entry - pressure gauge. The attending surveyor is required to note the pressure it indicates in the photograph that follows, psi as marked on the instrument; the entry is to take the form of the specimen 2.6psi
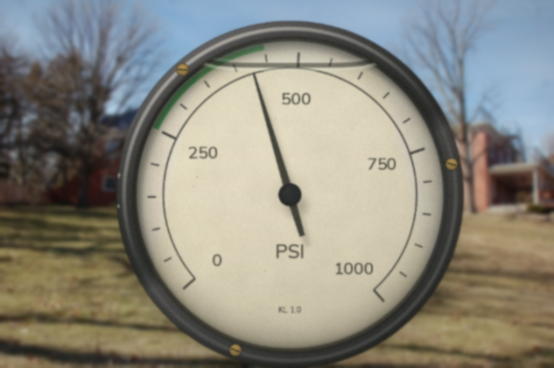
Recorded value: 425psi
